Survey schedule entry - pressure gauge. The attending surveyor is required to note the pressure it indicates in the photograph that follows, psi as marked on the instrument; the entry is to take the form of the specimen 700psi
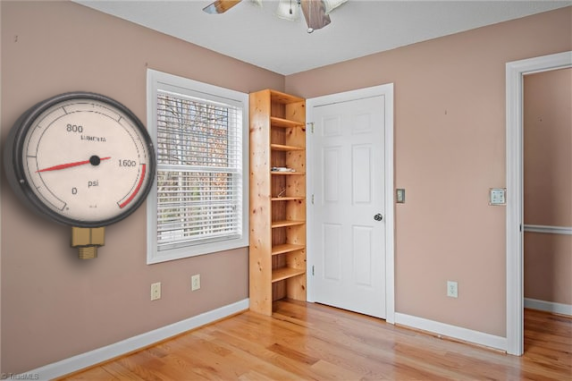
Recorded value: 300psi
